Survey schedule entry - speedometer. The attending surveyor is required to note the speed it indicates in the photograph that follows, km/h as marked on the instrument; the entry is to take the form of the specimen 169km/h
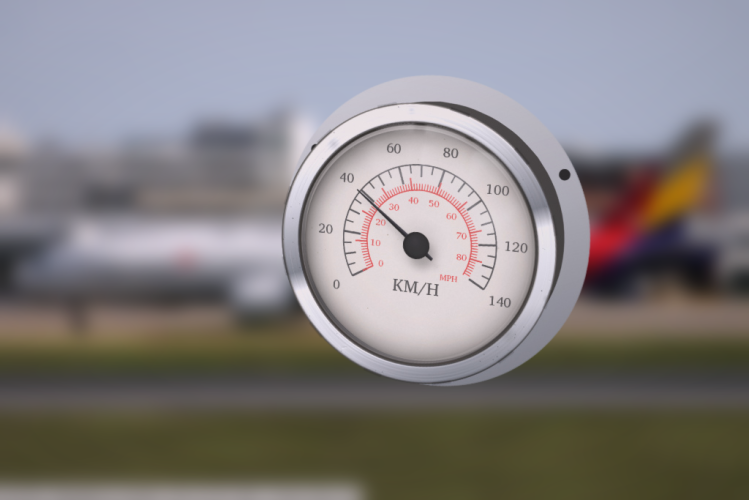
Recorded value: 40km/h
